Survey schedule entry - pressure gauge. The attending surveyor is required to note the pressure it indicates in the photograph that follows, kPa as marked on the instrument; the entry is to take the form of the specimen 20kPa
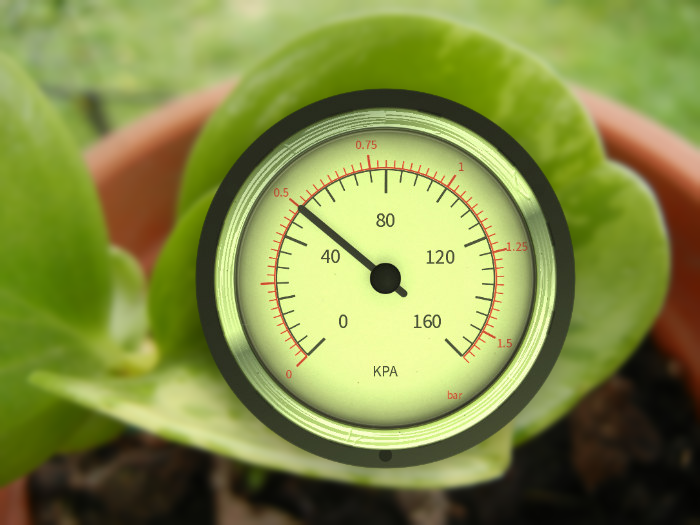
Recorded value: 50kPa
